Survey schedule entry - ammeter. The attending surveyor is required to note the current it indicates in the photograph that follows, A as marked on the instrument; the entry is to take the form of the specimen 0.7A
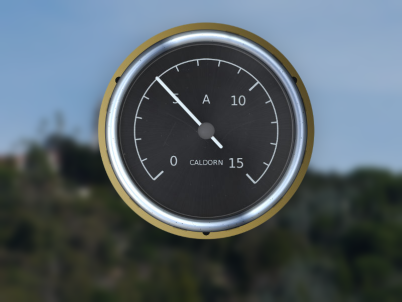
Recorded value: 5A
